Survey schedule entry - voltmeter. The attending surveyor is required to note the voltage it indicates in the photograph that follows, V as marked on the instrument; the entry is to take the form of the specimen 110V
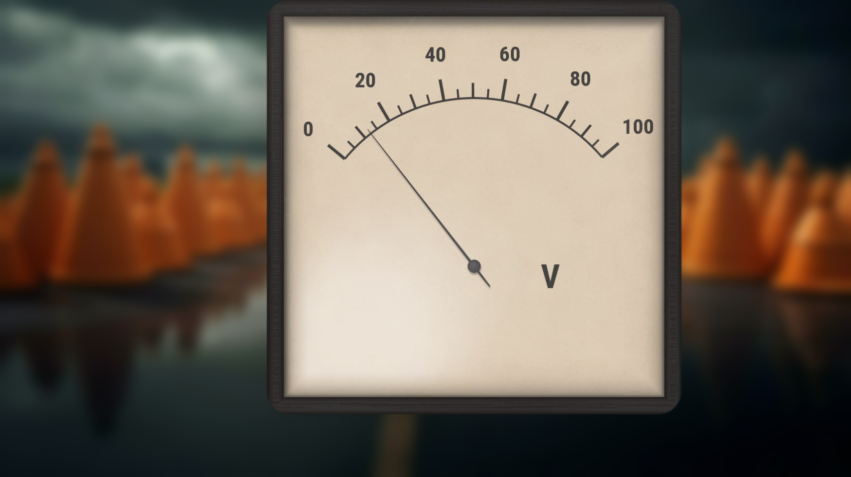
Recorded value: 12.5V
